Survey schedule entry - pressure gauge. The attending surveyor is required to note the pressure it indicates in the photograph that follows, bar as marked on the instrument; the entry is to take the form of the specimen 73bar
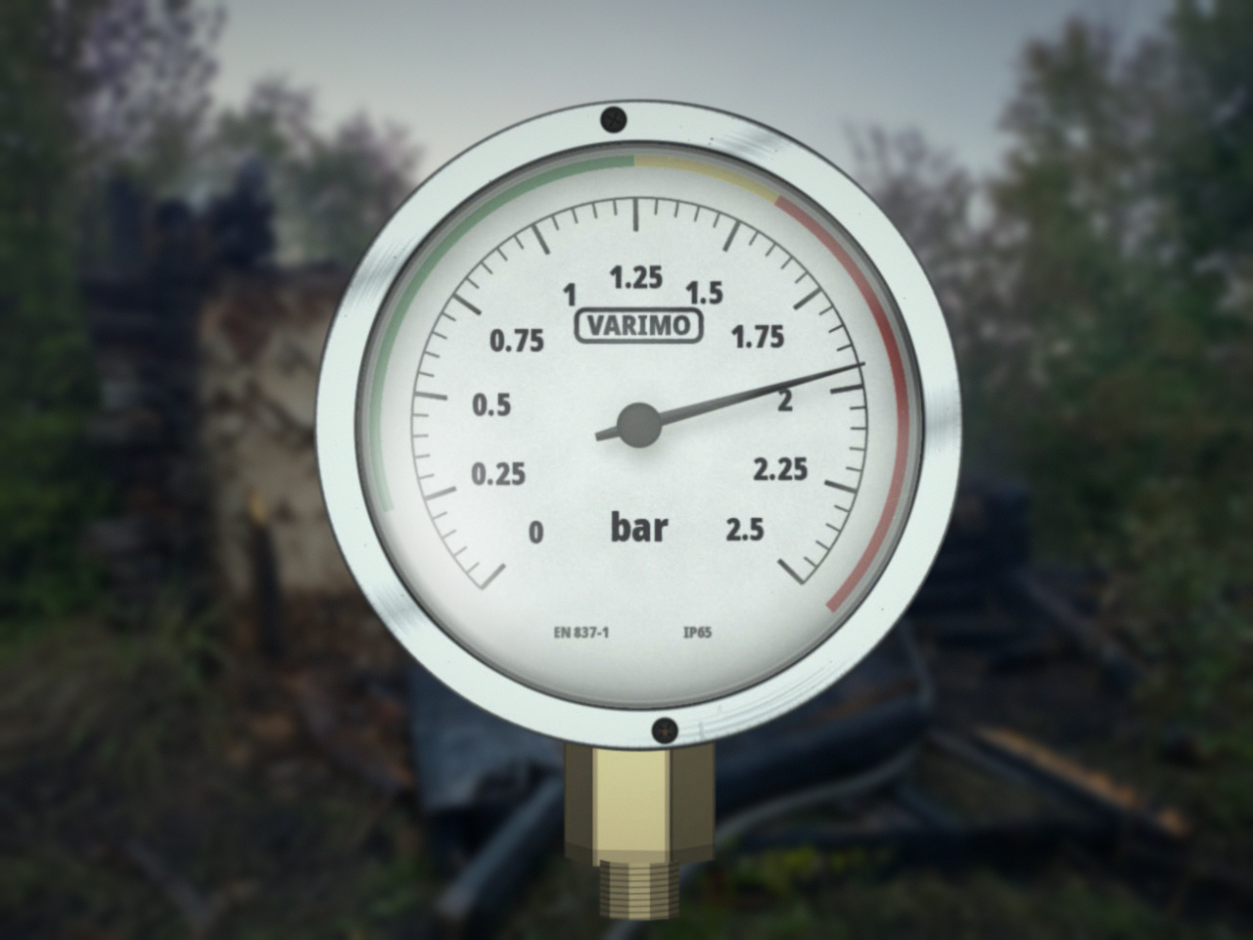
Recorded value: 1.95bar
